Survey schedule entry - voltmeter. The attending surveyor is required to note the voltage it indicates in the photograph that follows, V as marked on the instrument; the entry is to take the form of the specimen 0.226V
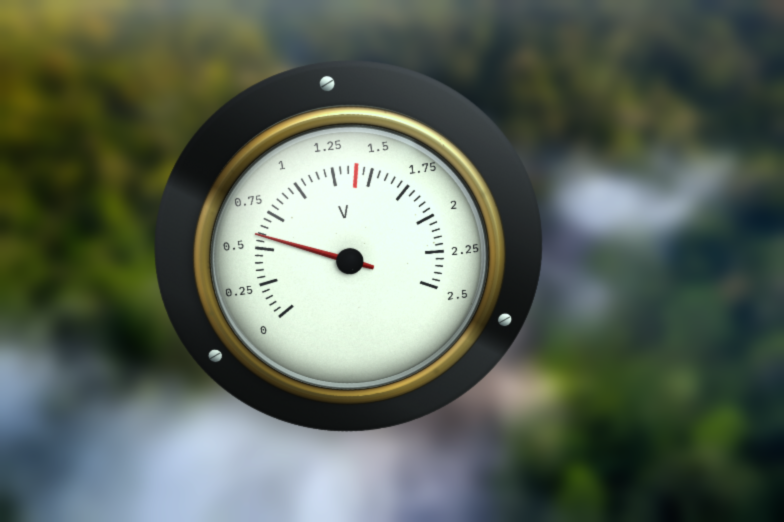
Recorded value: 0.6V
